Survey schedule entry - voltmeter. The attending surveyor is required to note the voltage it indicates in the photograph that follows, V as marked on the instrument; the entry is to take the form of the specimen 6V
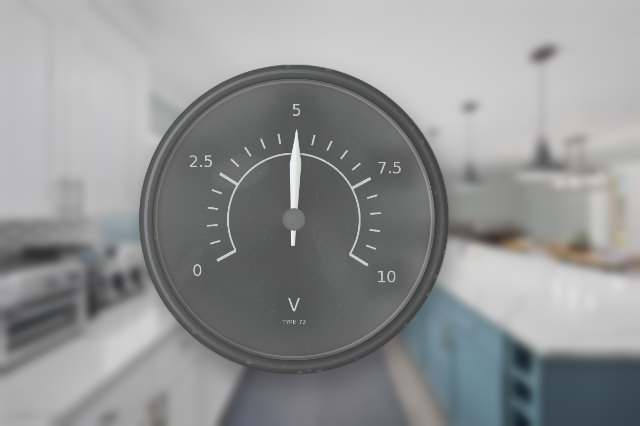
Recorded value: 5V
